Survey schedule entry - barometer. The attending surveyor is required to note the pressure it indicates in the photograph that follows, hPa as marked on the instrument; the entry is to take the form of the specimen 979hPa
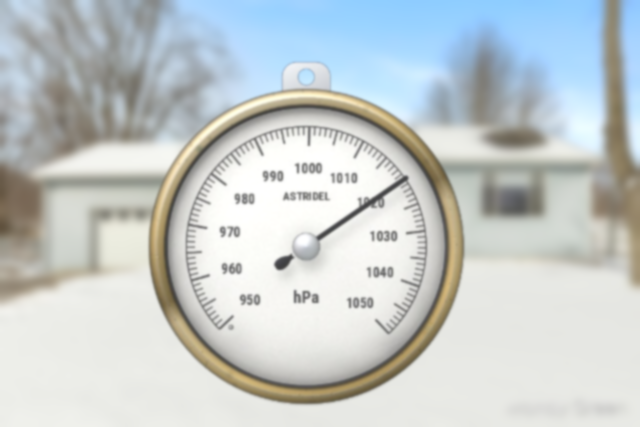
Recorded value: 1020hPa
